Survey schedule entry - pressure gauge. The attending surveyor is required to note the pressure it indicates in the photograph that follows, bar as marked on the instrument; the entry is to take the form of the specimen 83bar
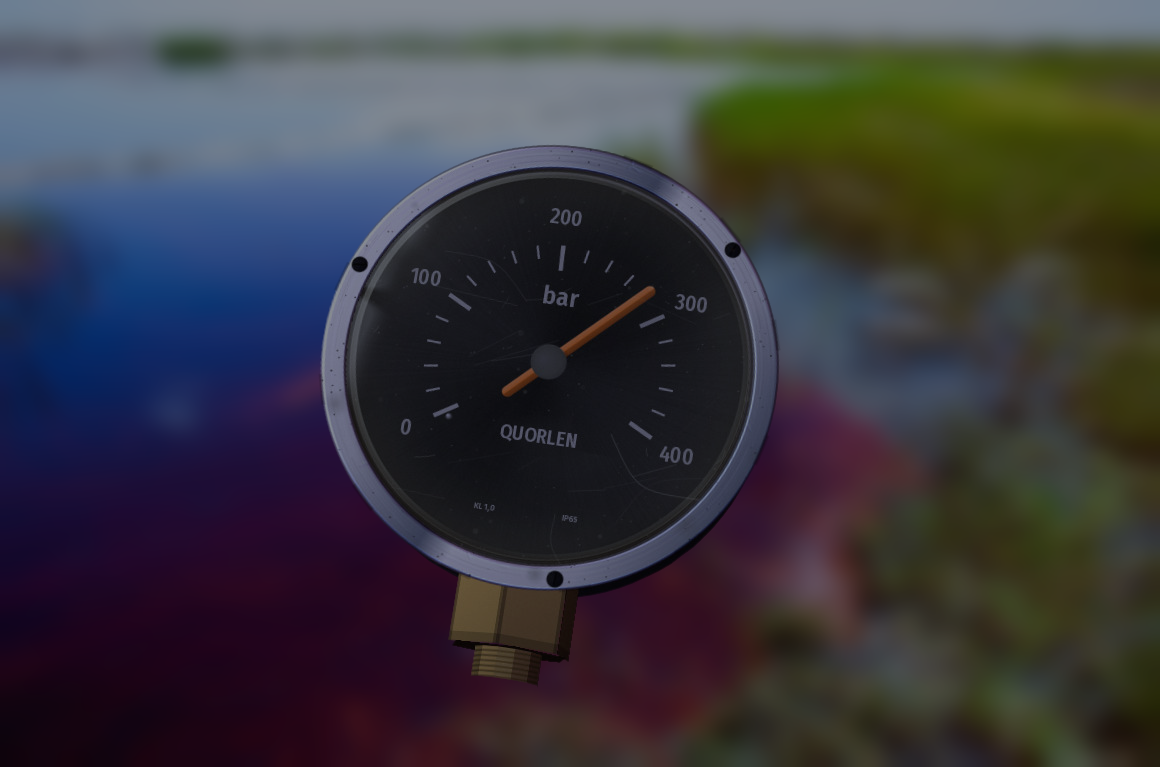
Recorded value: 280bar
